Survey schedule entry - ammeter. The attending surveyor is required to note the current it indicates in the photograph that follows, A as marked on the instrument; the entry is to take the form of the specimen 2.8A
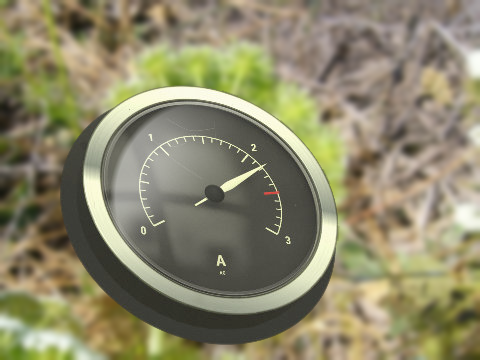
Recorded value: 2.2A
